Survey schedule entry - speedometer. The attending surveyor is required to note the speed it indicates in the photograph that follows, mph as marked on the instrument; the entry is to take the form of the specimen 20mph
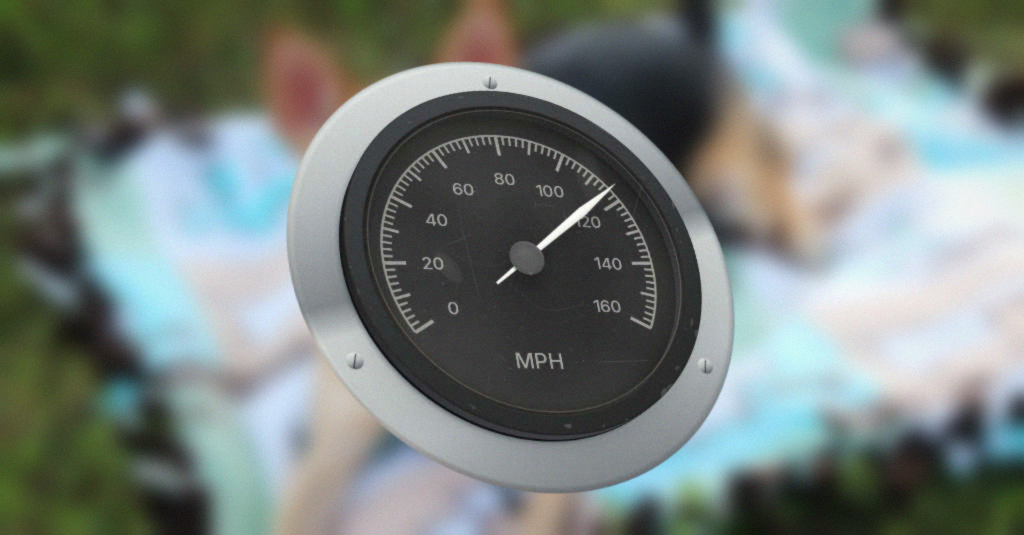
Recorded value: 116mph
